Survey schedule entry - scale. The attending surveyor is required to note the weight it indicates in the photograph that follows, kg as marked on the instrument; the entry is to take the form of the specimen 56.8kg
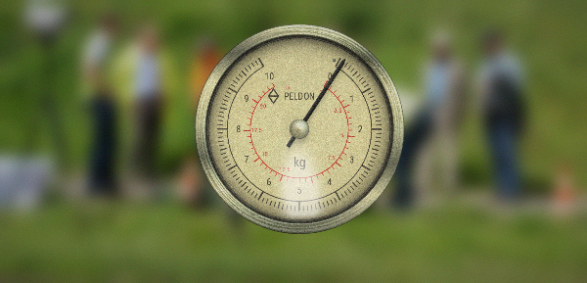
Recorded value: 0.1kg
